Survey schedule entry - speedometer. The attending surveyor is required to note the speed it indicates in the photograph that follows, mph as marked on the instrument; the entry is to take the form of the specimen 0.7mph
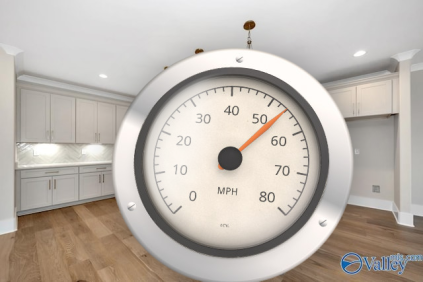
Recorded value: 54mph
